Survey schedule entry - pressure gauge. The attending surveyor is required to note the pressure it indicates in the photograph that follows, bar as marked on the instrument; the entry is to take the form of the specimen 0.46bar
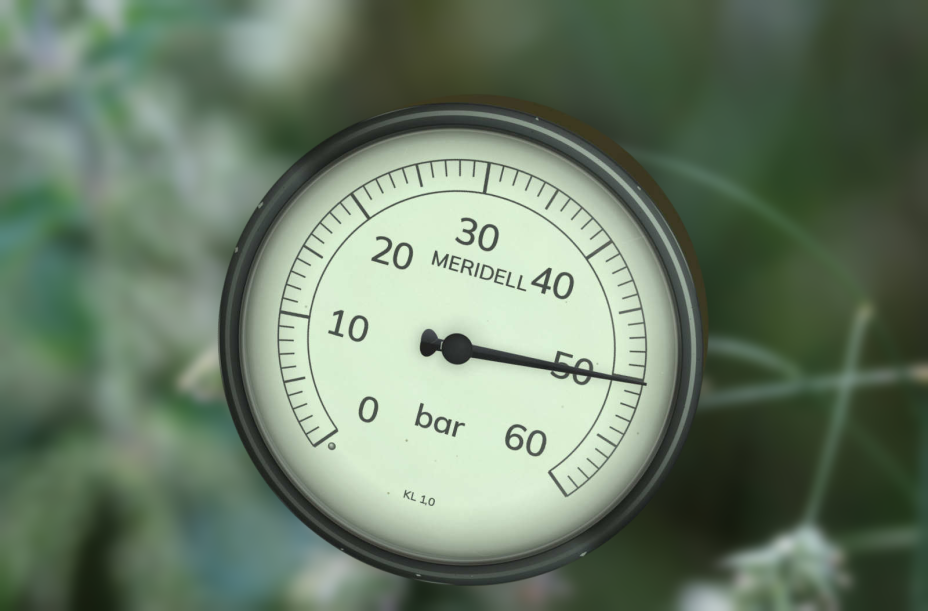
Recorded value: 50bar
